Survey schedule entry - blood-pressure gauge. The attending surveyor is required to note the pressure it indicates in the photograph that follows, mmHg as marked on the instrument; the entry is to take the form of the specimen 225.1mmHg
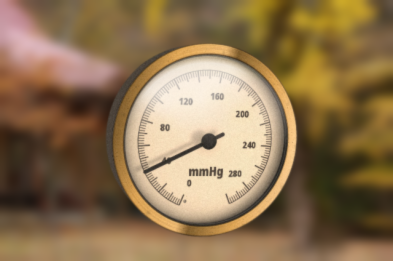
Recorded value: 40mmHg
